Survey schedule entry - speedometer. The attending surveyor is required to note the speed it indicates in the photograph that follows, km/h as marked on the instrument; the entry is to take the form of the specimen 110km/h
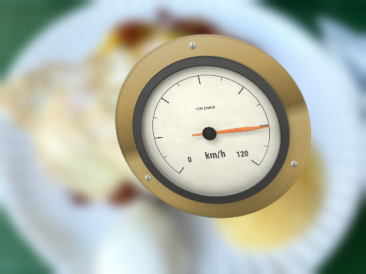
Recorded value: 100km/h
